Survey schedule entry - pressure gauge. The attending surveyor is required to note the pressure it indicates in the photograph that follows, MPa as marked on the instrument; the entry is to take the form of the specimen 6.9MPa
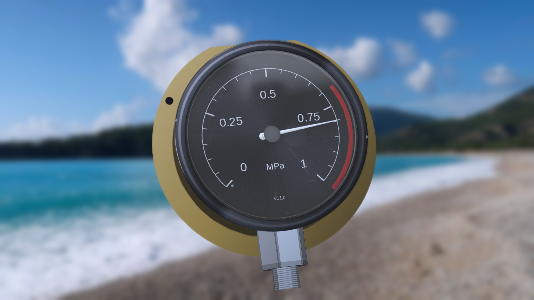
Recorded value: 0.8MPa
